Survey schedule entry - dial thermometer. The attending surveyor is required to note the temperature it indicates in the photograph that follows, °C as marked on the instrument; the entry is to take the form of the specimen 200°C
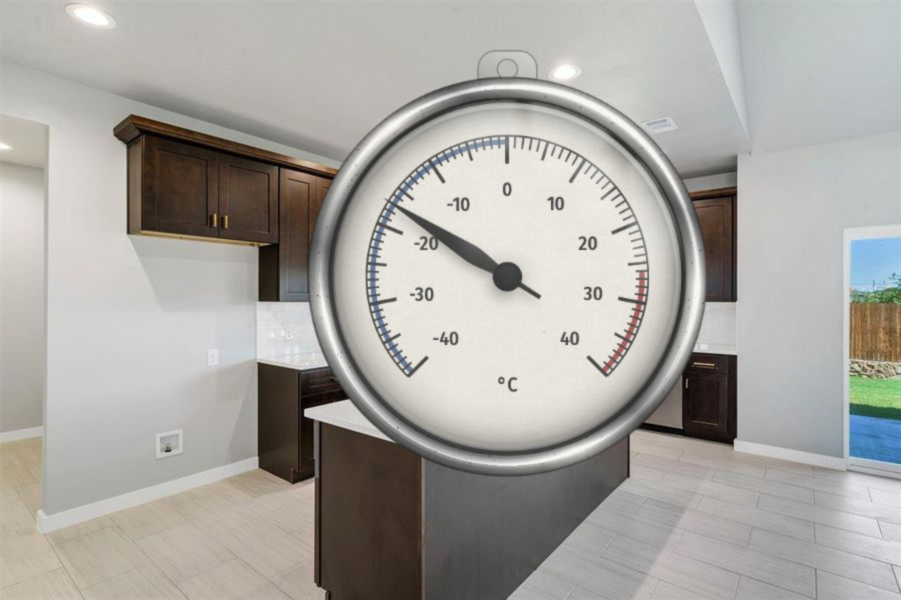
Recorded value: -17°C
